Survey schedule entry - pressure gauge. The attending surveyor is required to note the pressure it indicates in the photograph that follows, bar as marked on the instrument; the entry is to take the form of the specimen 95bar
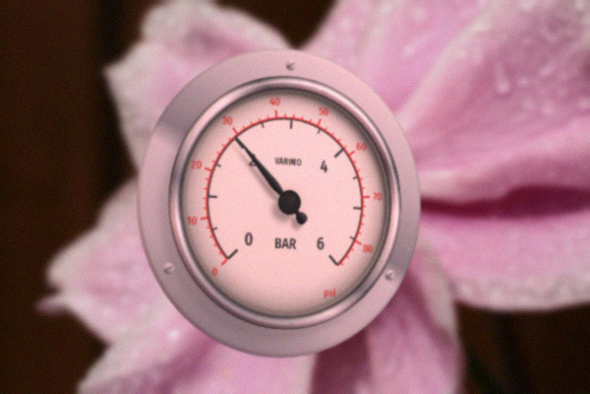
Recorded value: 2bar
